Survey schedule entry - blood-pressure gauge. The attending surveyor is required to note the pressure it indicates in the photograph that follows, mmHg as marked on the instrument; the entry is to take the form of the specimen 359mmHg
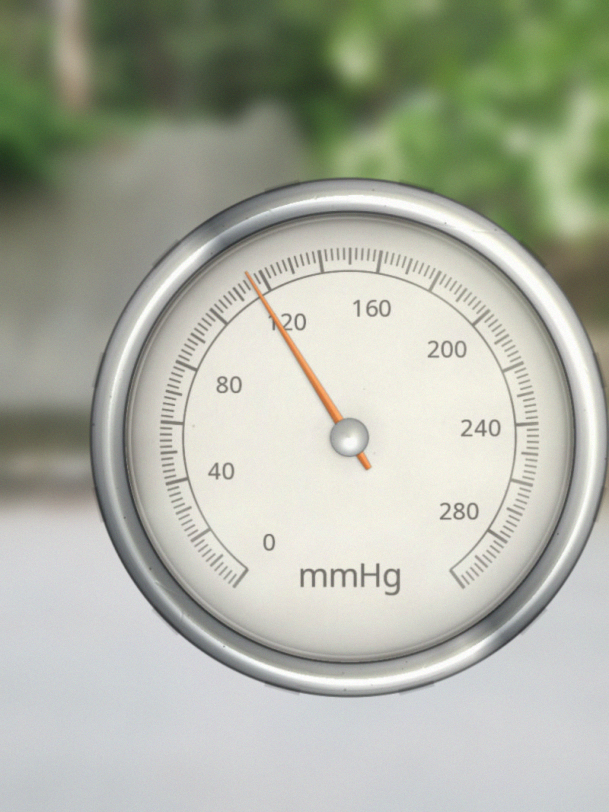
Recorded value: 116mmHg
